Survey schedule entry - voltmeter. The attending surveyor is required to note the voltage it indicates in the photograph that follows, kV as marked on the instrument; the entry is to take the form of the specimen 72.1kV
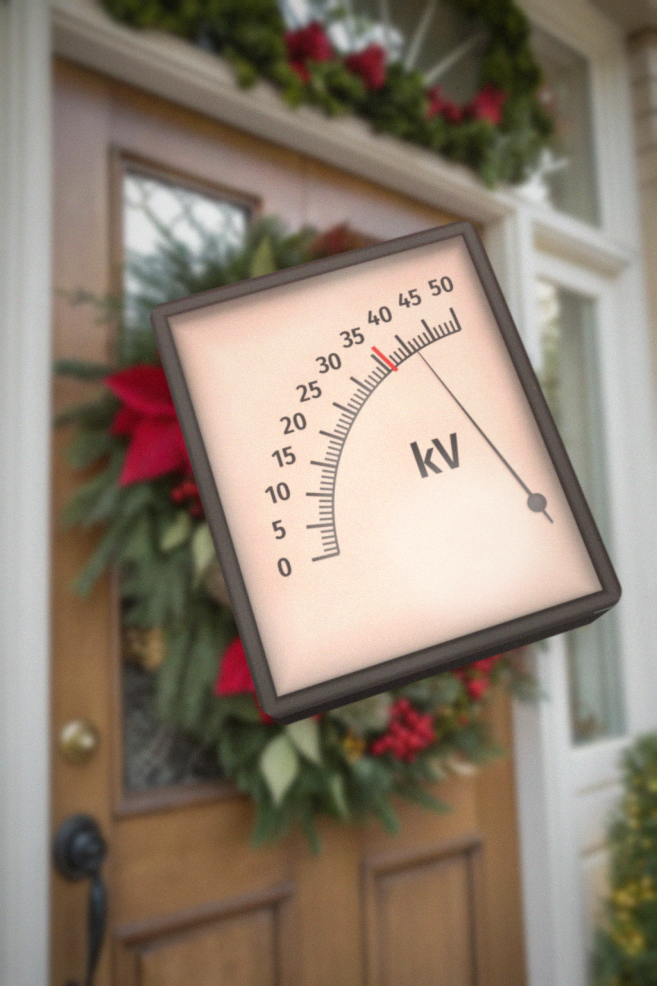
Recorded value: 41kV
